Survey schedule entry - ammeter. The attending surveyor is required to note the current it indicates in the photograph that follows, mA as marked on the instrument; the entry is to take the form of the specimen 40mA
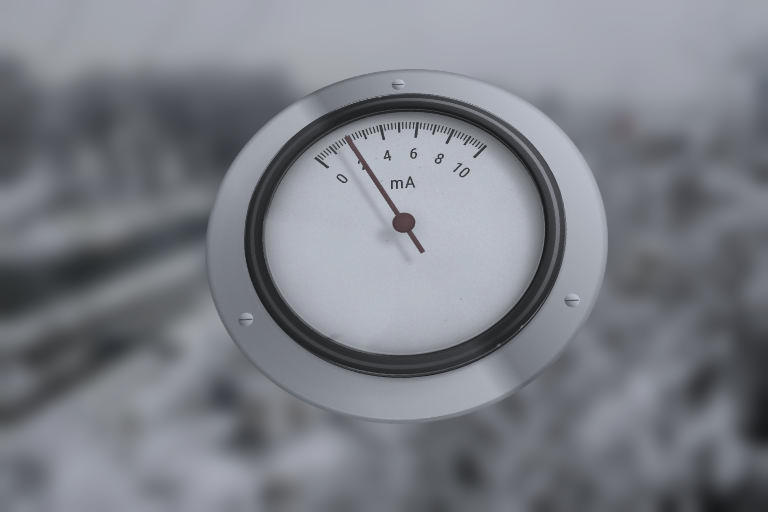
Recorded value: 2mA
